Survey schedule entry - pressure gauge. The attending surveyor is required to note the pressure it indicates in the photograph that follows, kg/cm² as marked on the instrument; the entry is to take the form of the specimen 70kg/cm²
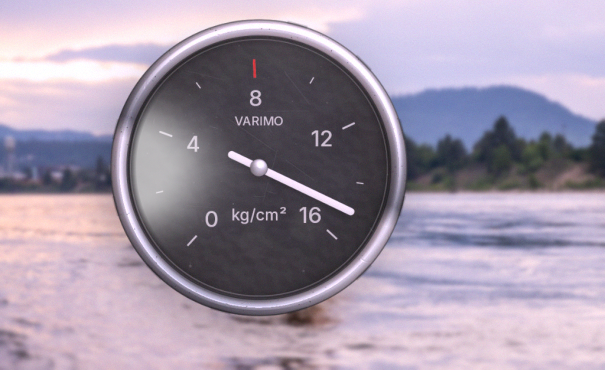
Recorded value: 15kg/cm²
